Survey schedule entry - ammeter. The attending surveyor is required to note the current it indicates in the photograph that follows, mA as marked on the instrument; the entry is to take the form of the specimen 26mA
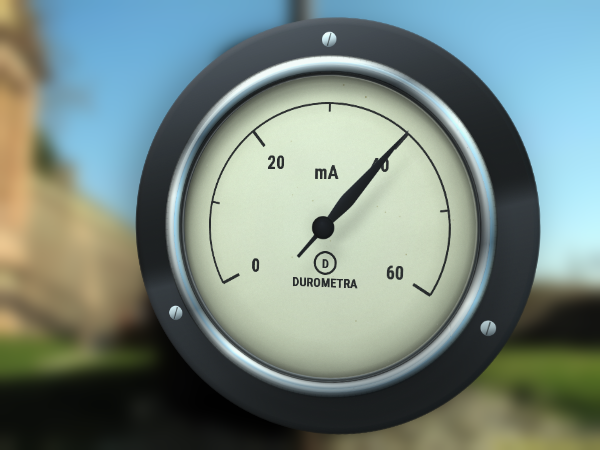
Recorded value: 40mA
